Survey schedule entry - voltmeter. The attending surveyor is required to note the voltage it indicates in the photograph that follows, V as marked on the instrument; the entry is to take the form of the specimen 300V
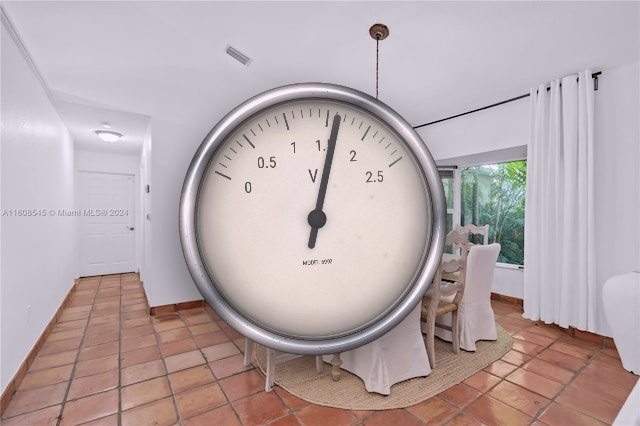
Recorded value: 1.6V
